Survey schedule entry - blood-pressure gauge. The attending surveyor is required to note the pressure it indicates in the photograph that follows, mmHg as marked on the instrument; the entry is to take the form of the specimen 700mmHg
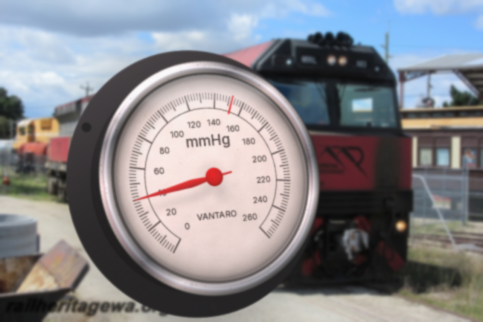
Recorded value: 40mmHg
